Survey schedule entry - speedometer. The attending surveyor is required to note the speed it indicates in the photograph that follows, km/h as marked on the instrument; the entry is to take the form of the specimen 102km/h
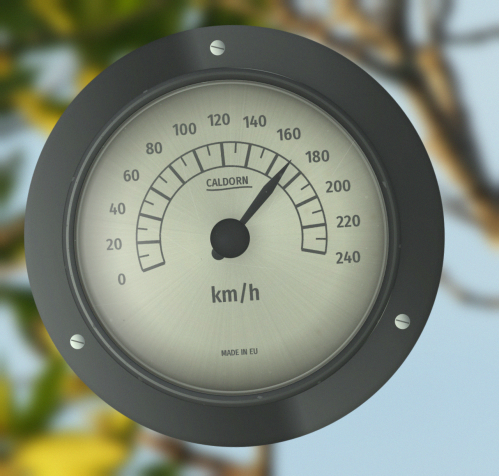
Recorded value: 170km/h
